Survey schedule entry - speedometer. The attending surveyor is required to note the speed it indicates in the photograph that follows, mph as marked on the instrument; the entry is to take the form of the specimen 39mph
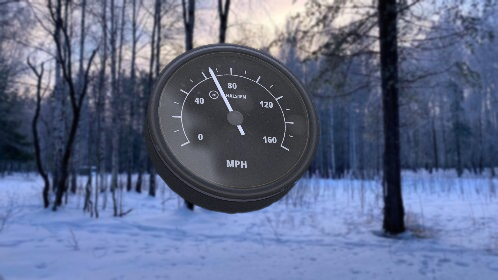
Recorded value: 65mph
